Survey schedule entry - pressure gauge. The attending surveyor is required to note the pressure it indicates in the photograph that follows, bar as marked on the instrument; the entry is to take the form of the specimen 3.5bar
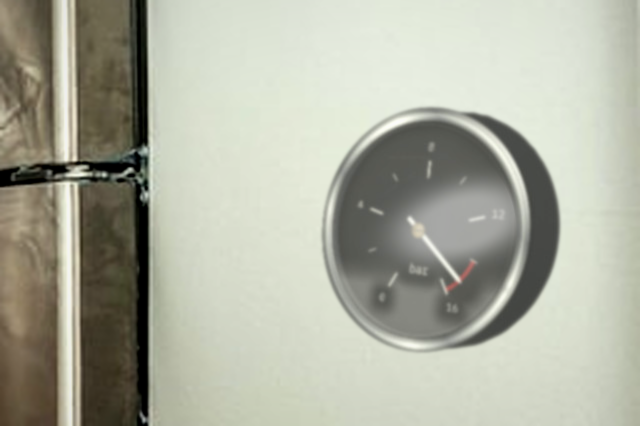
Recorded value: 15bar
